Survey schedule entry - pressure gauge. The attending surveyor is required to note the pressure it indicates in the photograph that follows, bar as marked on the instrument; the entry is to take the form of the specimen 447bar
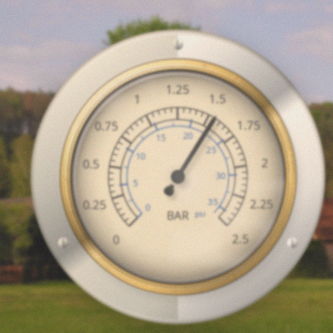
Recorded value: 1.55bar
